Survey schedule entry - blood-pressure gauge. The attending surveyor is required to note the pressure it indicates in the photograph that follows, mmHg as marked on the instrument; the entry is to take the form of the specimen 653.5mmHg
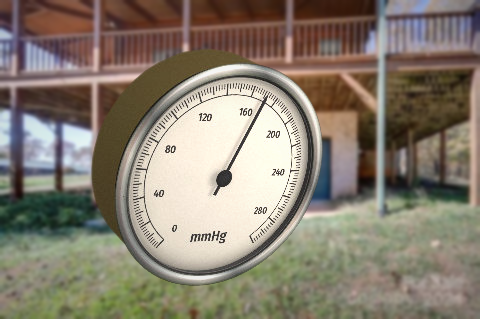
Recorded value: 170mmHg
